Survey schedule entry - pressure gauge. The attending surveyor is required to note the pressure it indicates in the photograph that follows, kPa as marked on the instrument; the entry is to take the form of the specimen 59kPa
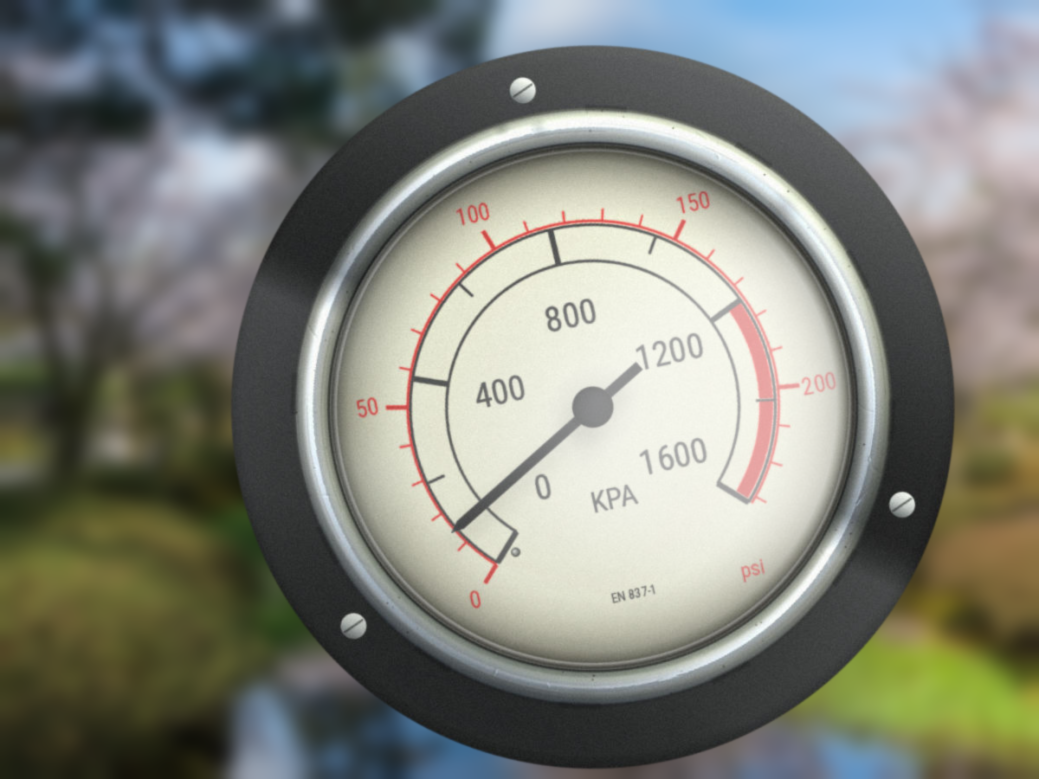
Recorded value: 100kPa
